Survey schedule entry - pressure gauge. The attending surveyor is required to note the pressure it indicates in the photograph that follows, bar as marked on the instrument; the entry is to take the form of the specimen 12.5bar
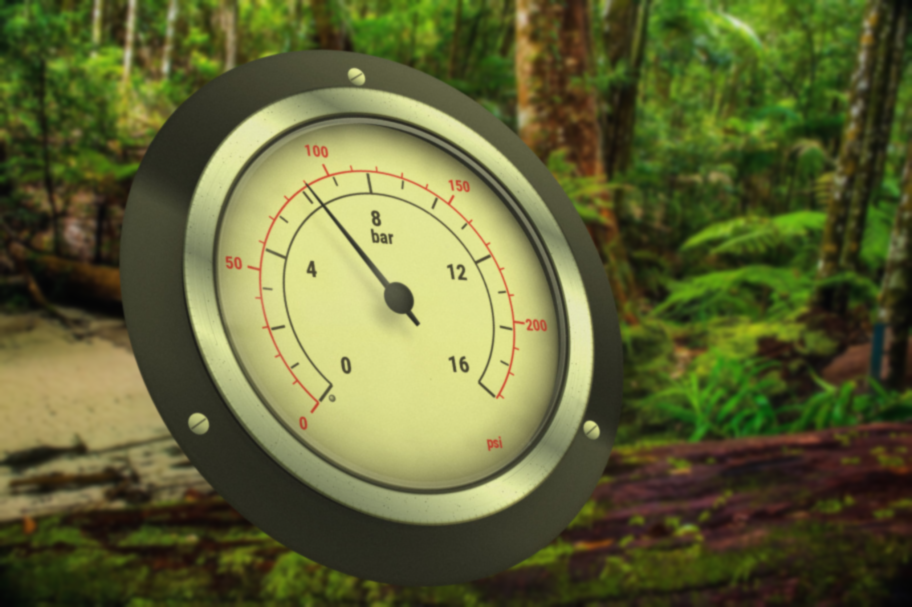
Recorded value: 6bar
